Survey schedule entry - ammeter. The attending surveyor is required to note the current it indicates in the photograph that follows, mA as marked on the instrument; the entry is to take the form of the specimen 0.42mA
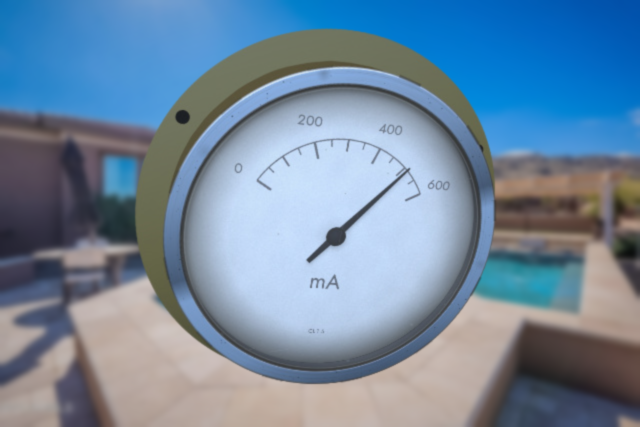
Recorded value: 500mA
